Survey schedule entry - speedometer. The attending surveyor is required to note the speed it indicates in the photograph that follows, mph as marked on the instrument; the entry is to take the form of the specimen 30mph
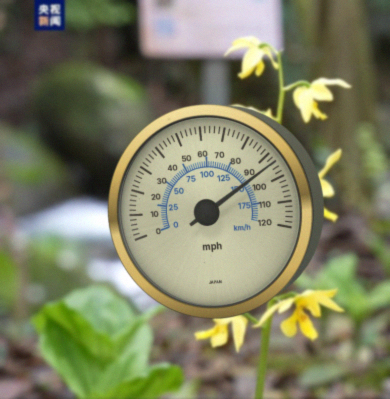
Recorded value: 94mph
